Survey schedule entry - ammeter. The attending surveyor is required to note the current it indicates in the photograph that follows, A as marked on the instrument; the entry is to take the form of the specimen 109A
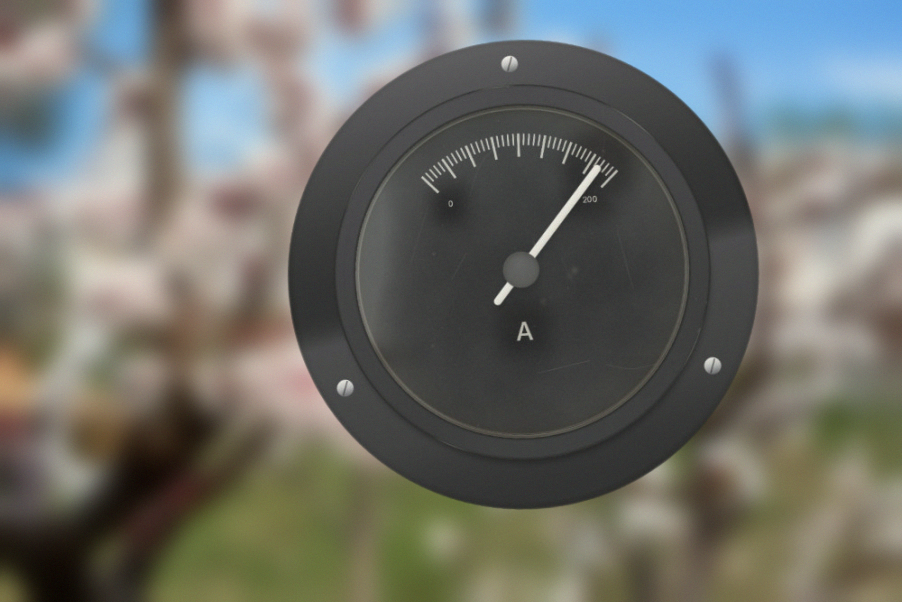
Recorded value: 185A
